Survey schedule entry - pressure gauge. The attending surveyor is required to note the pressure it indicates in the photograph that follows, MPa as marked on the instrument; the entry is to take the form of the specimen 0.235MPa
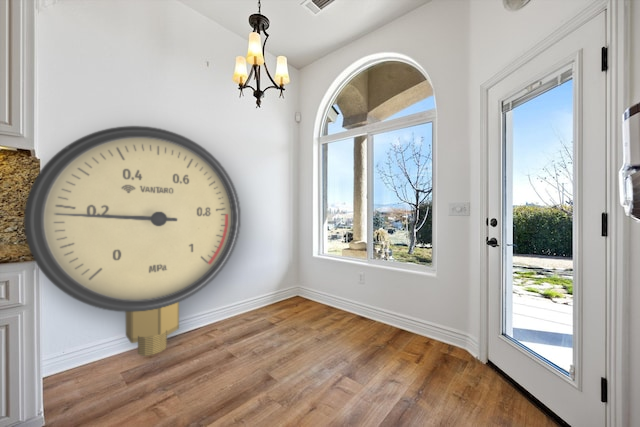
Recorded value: 0.18MPa
